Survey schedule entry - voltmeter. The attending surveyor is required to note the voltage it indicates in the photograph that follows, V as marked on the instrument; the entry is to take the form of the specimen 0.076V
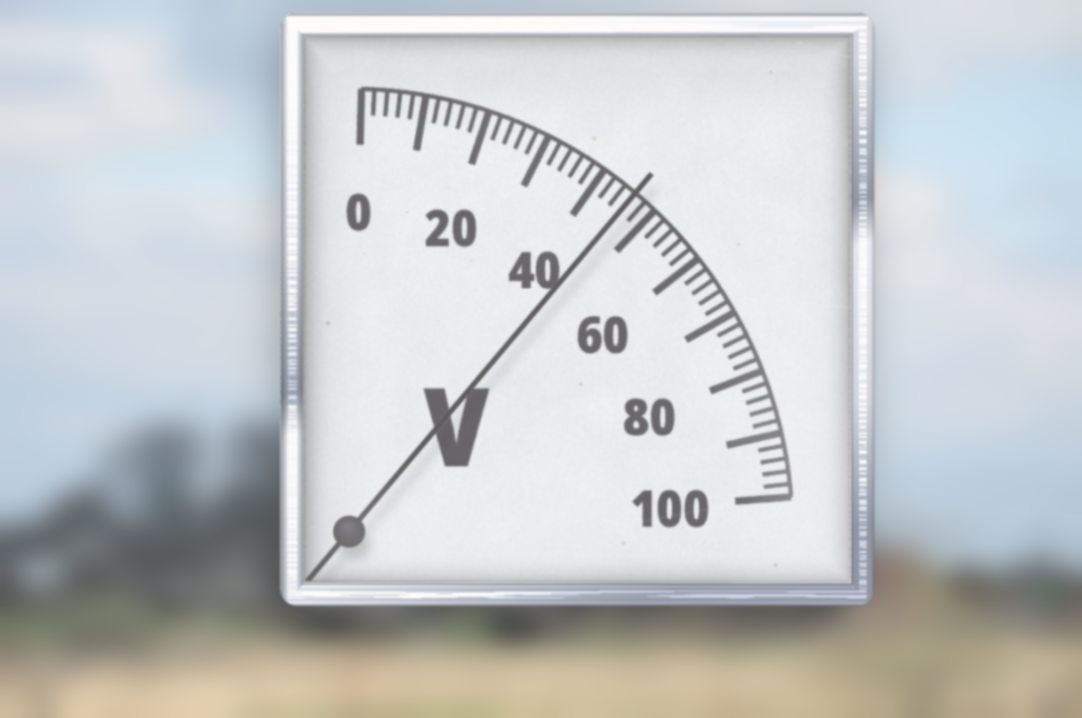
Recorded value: 46V
